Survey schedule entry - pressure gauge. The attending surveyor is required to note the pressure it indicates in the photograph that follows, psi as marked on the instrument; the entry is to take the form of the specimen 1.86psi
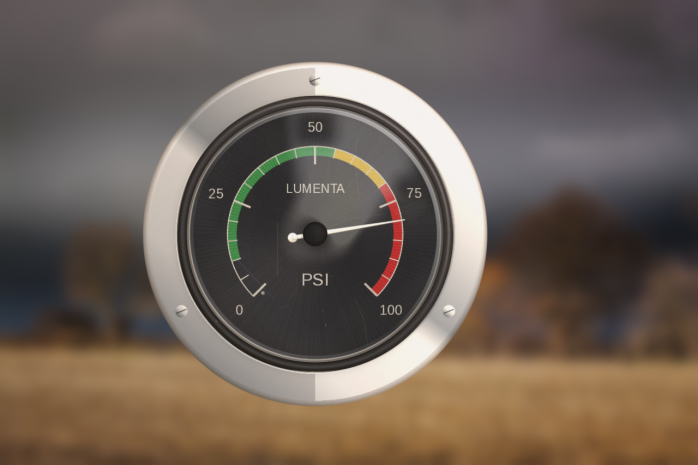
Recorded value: 80psi
